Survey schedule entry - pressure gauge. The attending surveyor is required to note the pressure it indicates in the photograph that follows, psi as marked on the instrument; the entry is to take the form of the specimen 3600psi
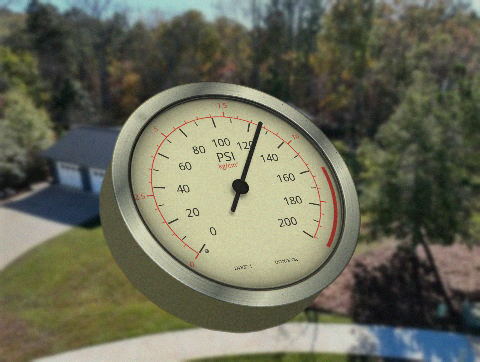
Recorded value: 125psi
